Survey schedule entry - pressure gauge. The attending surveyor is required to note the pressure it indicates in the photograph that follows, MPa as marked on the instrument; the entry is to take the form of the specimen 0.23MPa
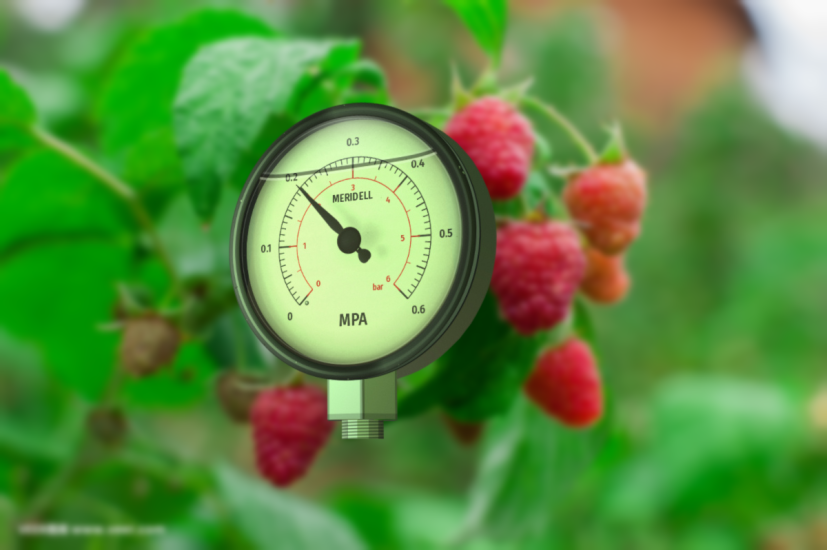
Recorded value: 0.2MPa
